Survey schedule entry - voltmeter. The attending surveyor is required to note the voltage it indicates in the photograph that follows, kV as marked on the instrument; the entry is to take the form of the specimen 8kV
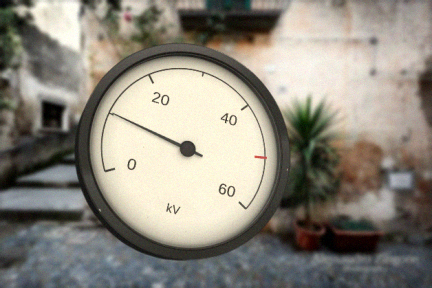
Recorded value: 10kV
